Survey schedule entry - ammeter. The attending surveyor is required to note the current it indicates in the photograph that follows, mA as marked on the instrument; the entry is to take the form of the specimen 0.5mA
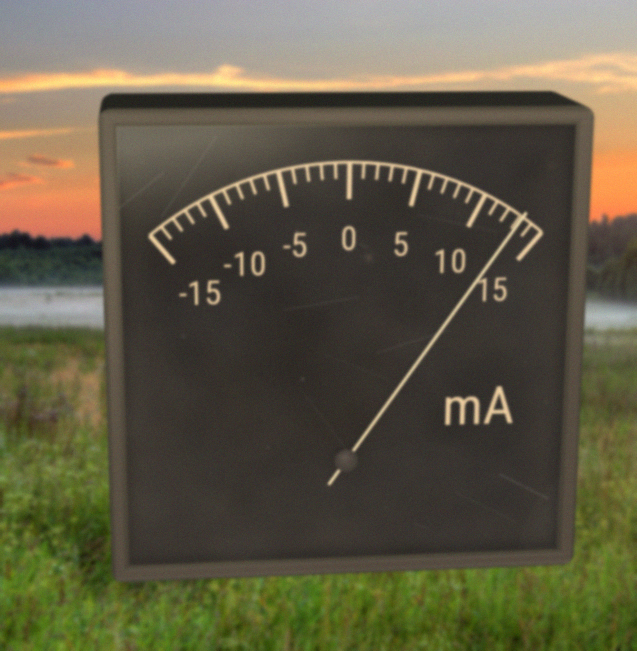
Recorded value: 13mA
